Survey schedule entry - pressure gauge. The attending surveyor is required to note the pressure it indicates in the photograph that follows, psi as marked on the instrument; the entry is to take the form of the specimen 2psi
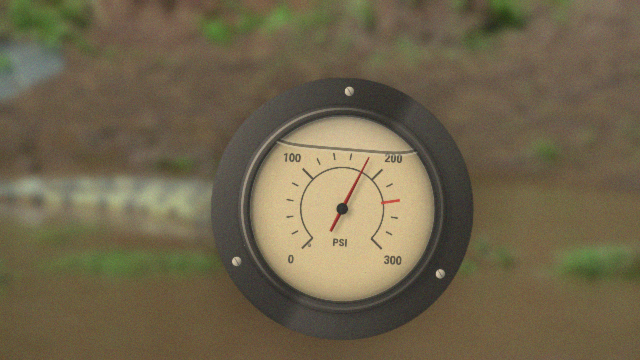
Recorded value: 180psi
